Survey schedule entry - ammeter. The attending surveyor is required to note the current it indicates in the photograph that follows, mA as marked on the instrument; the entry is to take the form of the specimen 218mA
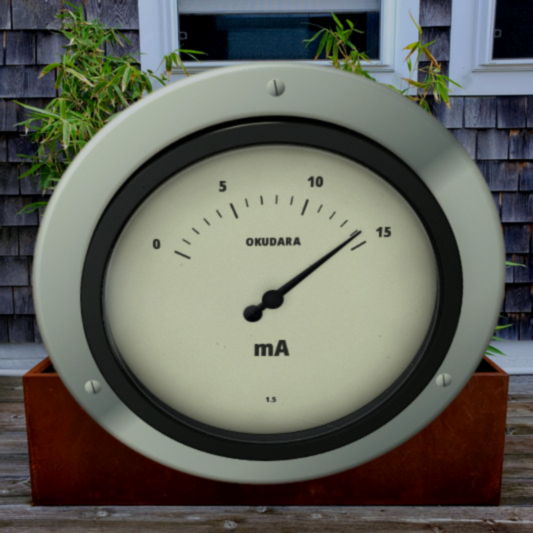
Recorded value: 14mA
